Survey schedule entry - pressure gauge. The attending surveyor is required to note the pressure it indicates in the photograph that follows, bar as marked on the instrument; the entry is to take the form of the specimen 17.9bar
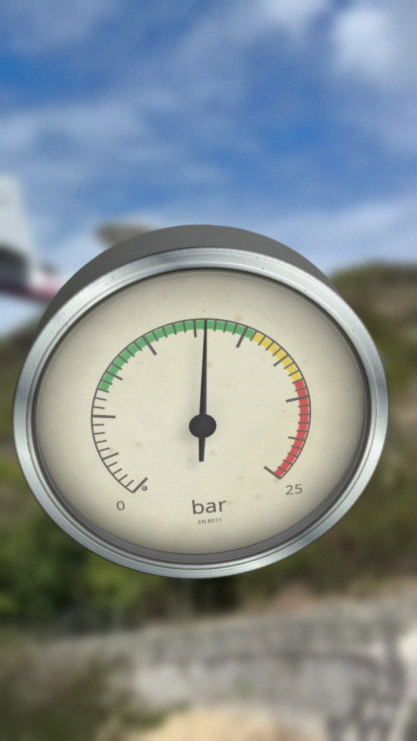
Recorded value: 13bar
